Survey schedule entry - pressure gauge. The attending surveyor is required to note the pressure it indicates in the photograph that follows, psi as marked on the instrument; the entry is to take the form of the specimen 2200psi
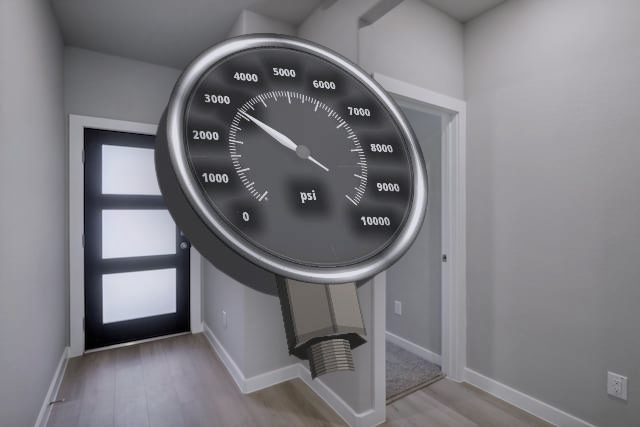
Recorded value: 3000psi
